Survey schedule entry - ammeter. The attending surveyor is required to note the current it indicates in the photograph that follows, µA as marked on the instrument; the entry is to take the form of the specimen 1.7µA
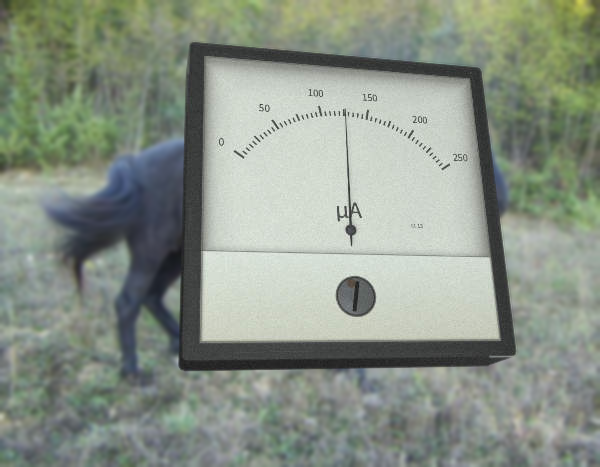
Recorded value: 125µA
